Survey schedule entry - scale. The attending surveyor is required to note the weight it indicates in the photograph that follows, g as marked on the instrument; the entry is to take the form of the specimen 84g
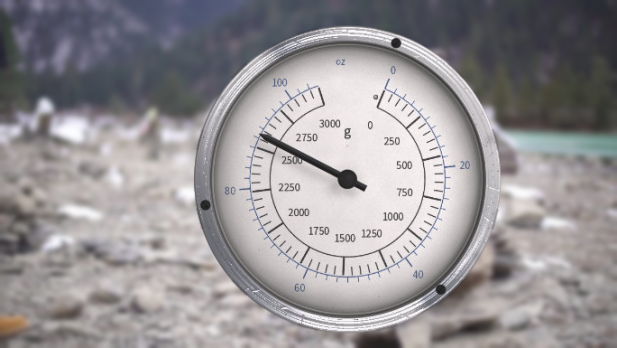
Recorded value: 2575g
